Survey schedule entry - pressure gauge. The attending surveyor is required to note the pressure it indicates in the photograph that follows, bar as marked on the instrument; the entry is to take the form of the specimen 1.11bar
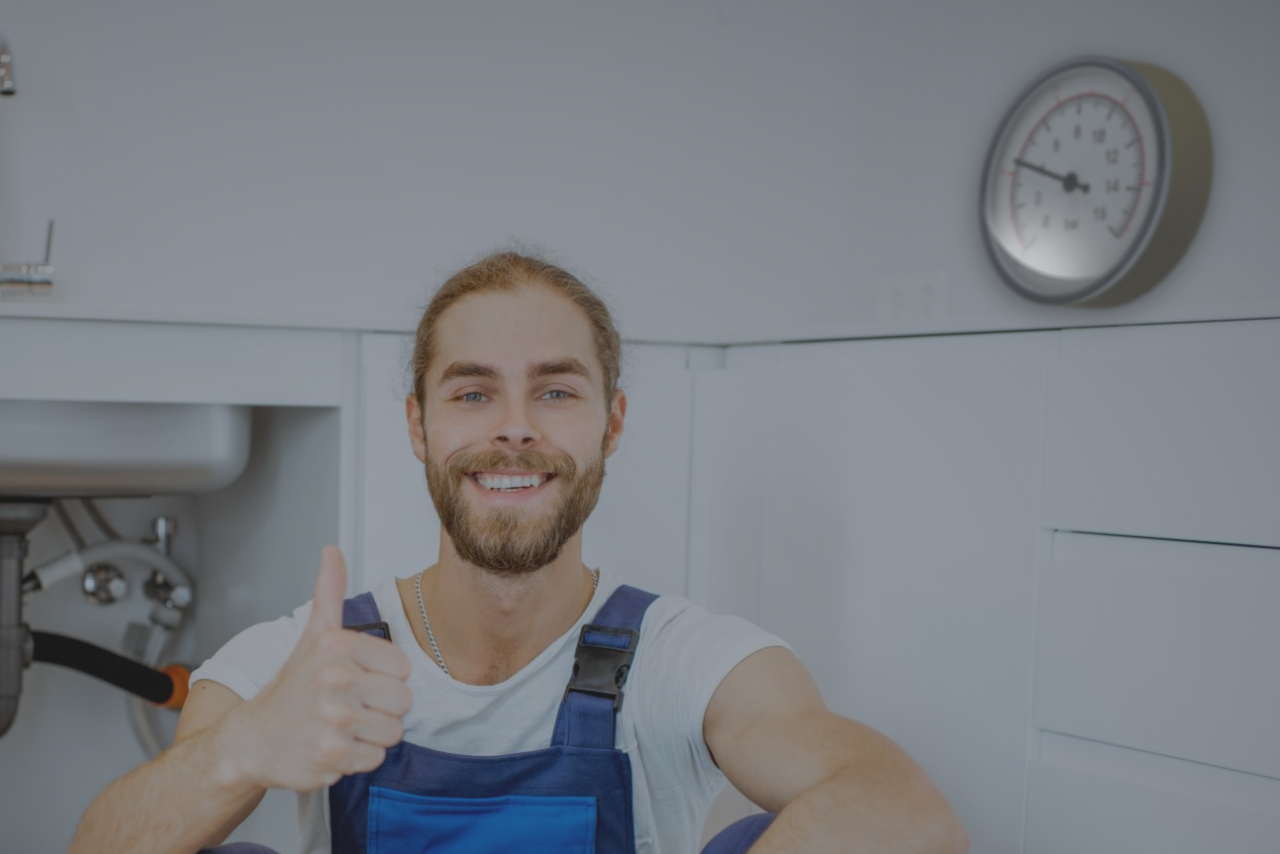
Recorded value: 4bar
